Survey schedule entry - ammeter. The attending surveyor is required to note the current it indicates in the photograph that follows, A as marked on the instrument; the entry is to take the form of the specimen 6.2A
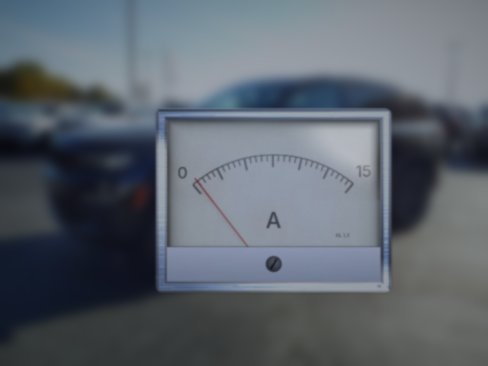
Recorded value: 0.5A
